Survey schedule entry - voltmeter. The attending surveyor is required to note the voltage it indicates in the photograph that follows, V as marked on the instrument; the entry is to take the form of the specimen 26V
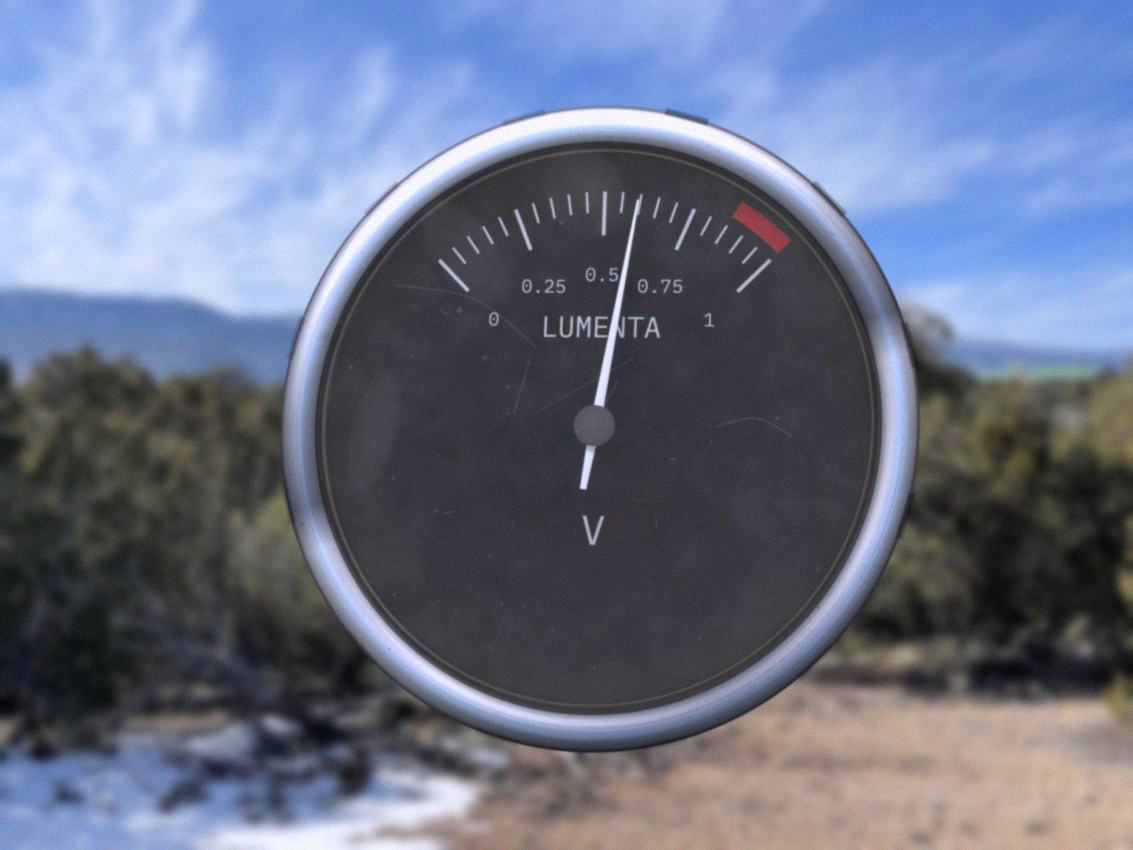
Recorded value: 0.6V
